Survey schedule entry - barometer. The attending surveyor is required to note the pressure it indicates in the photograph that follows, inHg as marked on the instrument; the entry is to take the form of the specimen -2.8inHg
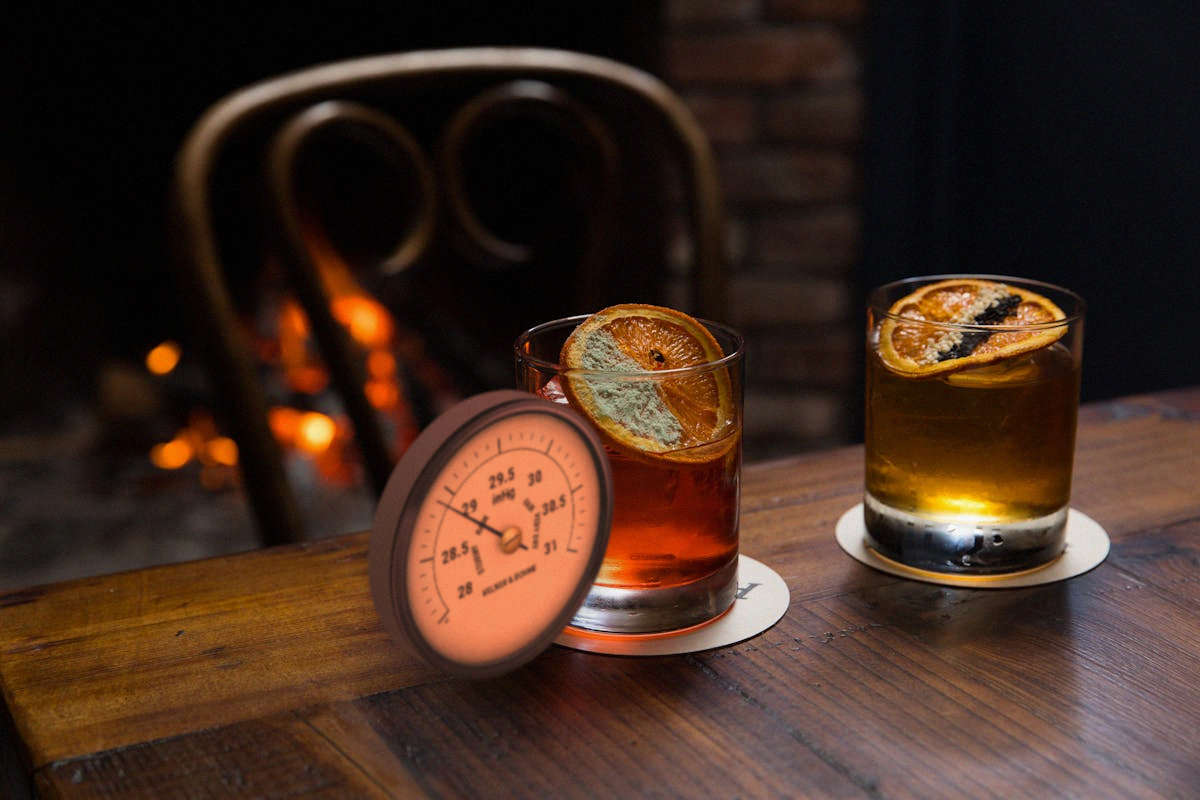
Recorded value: 28.9inHg
